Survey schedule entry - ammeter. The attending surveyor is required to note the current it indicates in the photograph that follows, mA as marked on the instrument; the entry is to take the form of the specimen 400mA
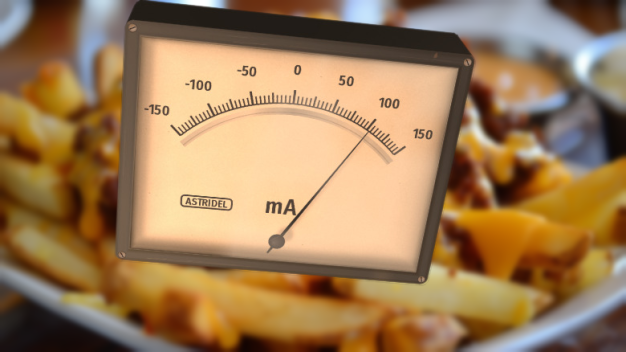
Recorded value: 100mA
